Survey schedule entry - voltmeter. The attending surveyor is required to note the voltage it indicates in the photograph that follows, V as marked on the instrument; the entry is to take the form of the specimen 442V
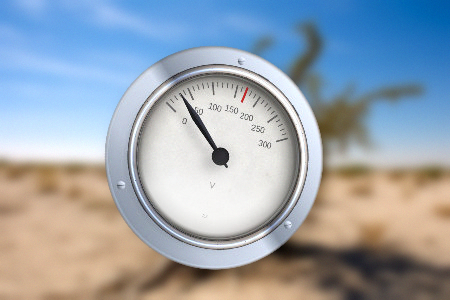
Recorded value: 30V
